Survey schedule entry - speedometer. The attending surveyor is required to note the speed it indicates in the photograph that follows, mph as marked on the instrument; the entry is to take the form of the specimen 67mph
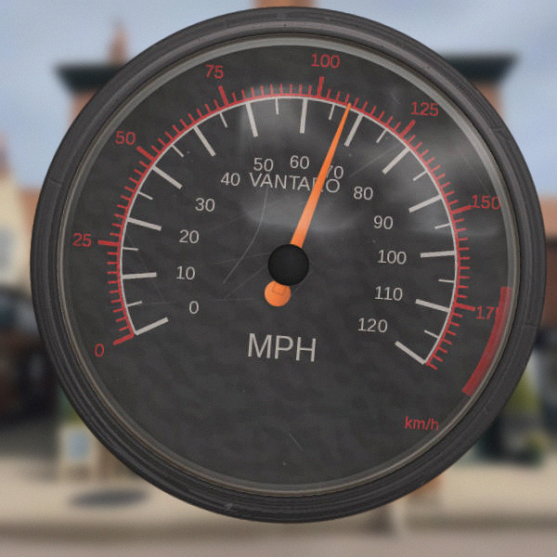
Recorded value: 67.5mph
